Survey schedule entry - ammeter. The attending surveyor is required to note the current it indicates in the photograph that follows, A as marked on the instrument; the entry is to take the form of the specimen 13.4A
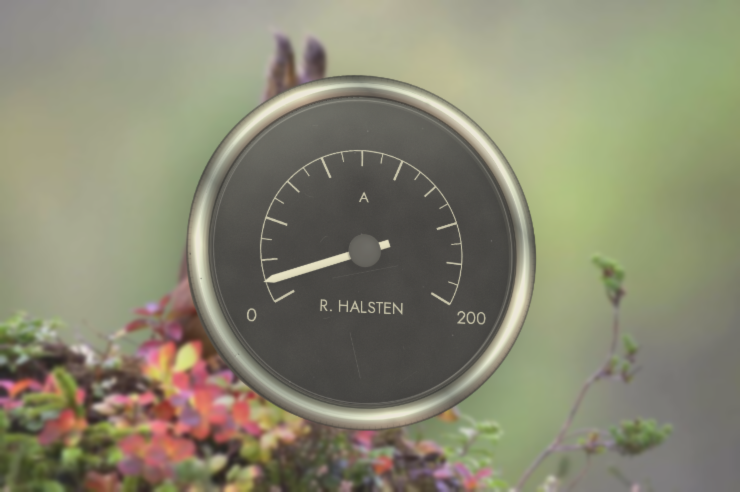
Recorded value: 10A
